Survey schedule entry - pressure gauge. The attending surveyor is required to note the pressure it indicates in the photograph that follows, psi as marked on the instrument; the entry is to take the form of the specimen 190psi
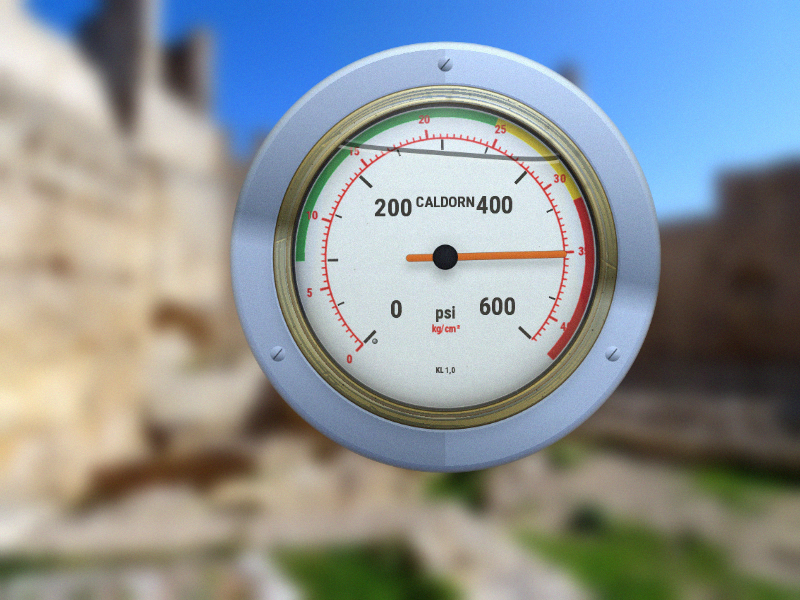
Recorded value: 500psi
